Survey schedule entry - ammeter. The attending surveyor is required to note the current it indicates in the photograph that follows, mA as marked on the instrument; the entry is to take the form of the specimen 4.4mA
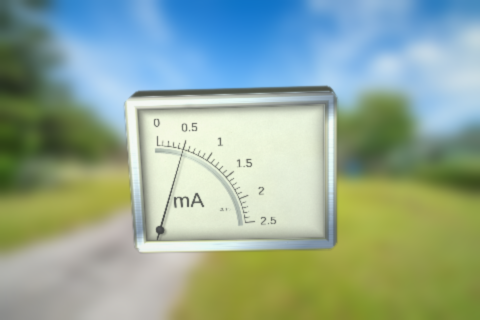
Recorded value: 0.5mA
